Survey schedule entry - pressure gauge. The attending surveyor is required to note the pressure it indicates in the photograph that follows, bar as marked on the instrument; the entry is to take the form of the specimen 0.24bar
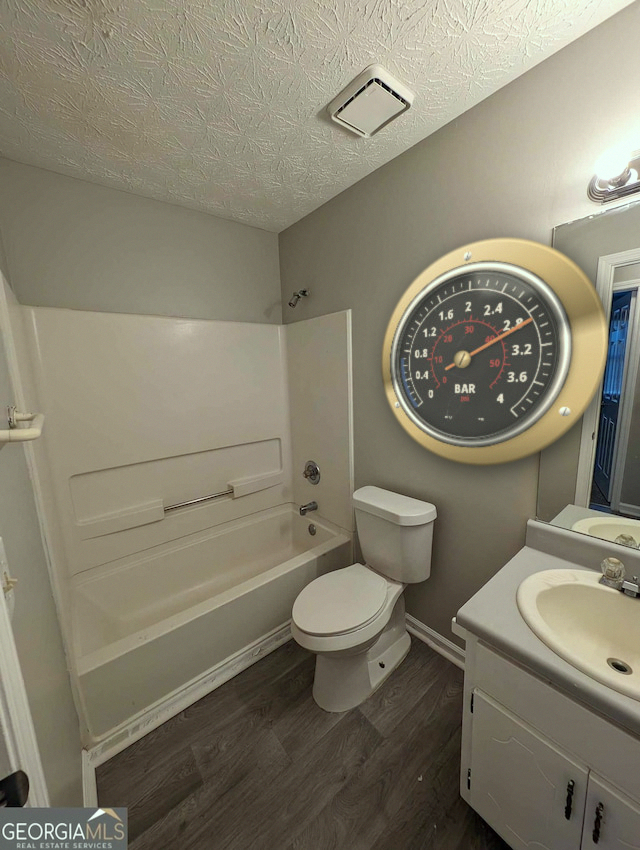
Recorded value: 2.9bar
